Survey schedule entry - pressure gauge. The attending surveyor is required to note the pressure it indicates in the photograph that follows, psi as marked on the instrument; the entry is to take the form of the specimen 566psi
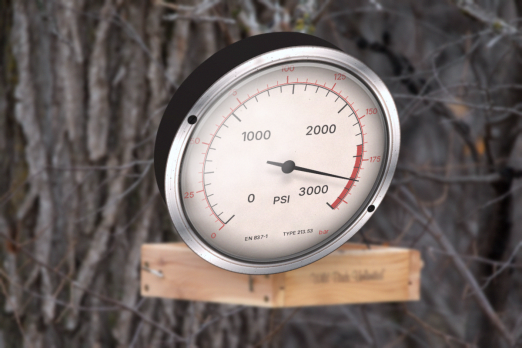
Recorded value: 2700psi
